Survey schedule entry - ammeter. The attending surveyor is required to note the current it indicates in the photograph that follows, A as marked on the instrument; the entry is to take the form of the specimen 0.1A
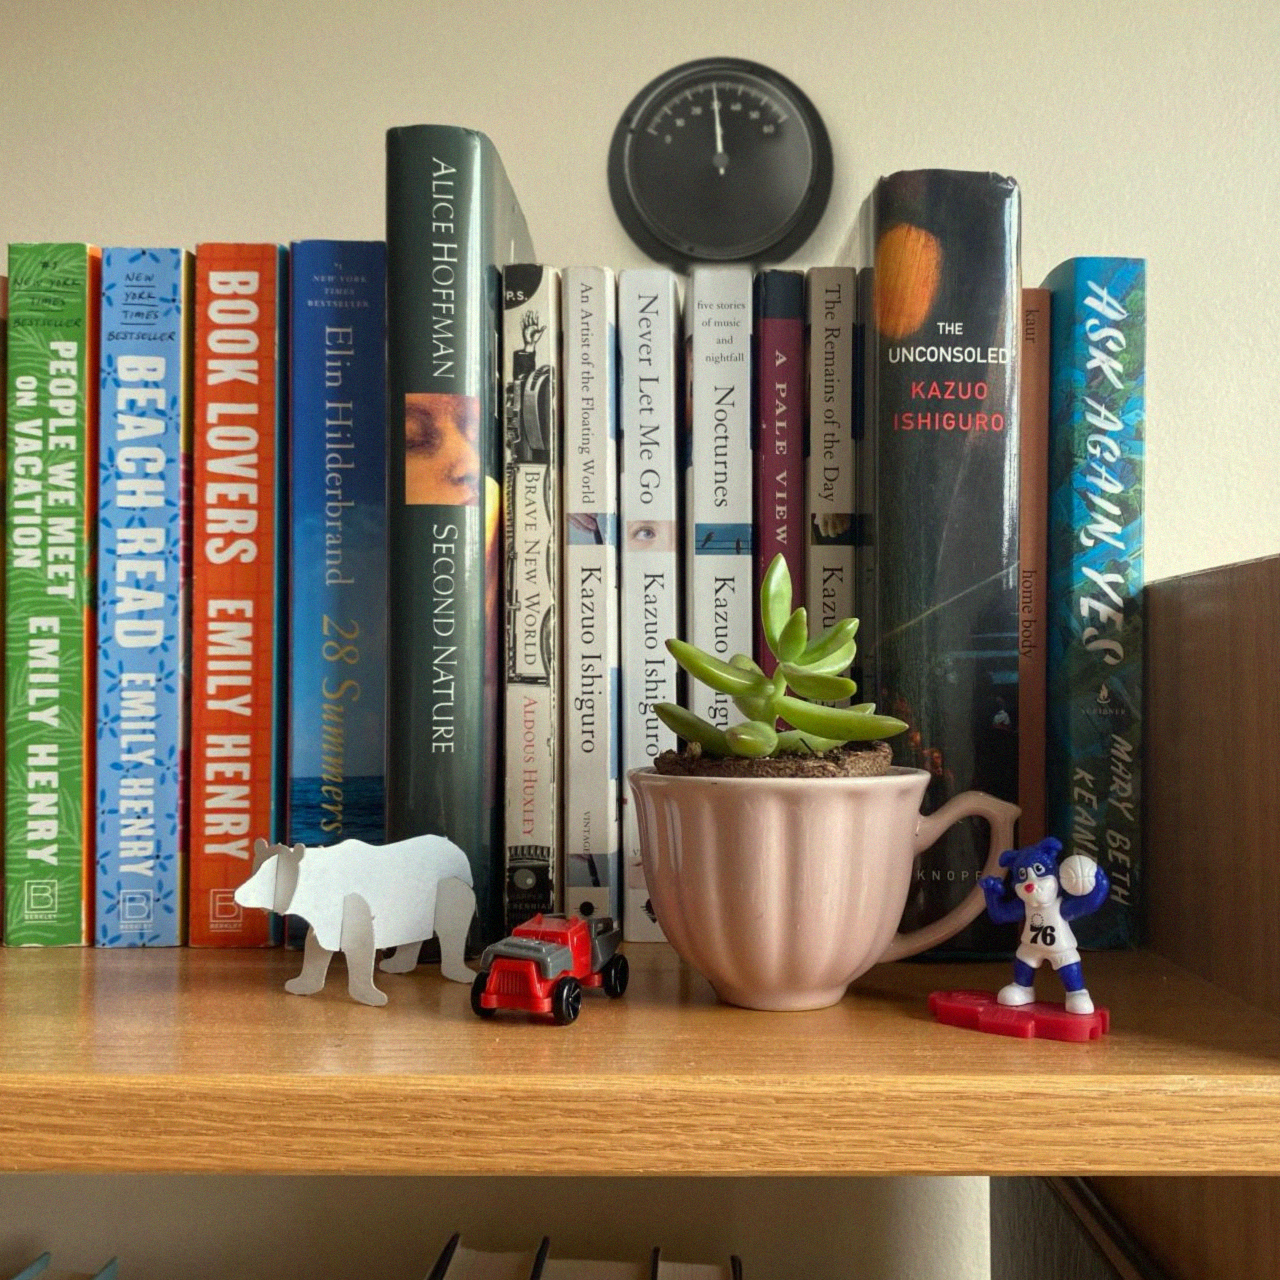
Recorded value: 30A
